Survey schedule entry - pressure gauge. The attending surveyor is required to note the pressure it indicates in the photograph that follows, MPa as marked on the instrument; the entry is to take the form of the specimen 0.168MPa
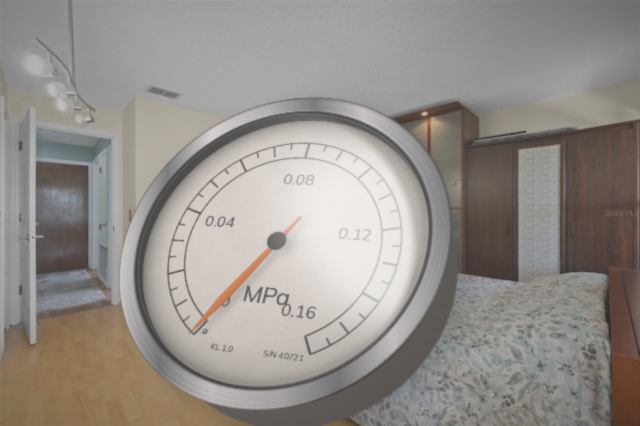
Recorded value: 0MPa
